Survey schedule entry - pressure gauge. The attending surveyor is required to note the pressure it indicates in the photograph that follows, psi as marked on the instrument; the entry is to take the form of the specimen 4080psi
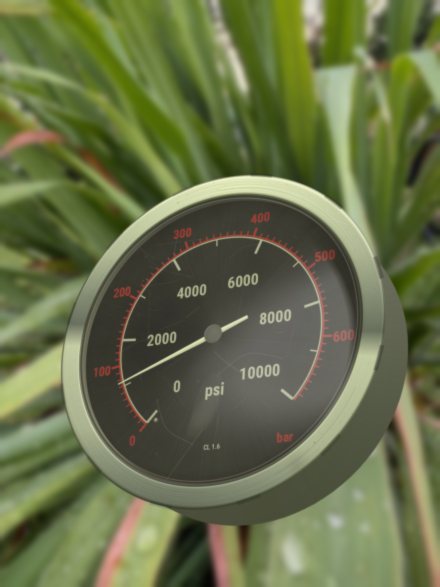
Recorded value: 1000psi
